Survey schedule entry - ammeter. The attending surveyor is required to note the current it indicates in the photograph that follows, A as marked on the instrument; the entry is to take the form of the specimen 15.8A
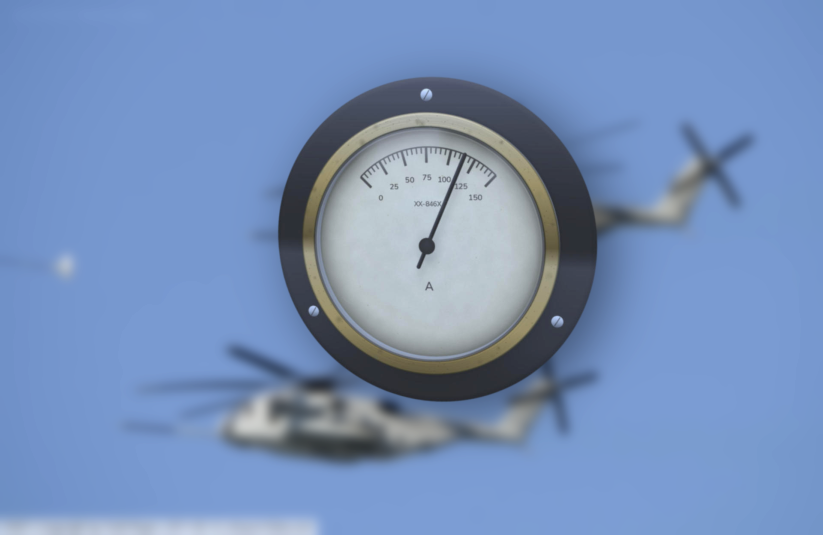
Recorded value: 115A
